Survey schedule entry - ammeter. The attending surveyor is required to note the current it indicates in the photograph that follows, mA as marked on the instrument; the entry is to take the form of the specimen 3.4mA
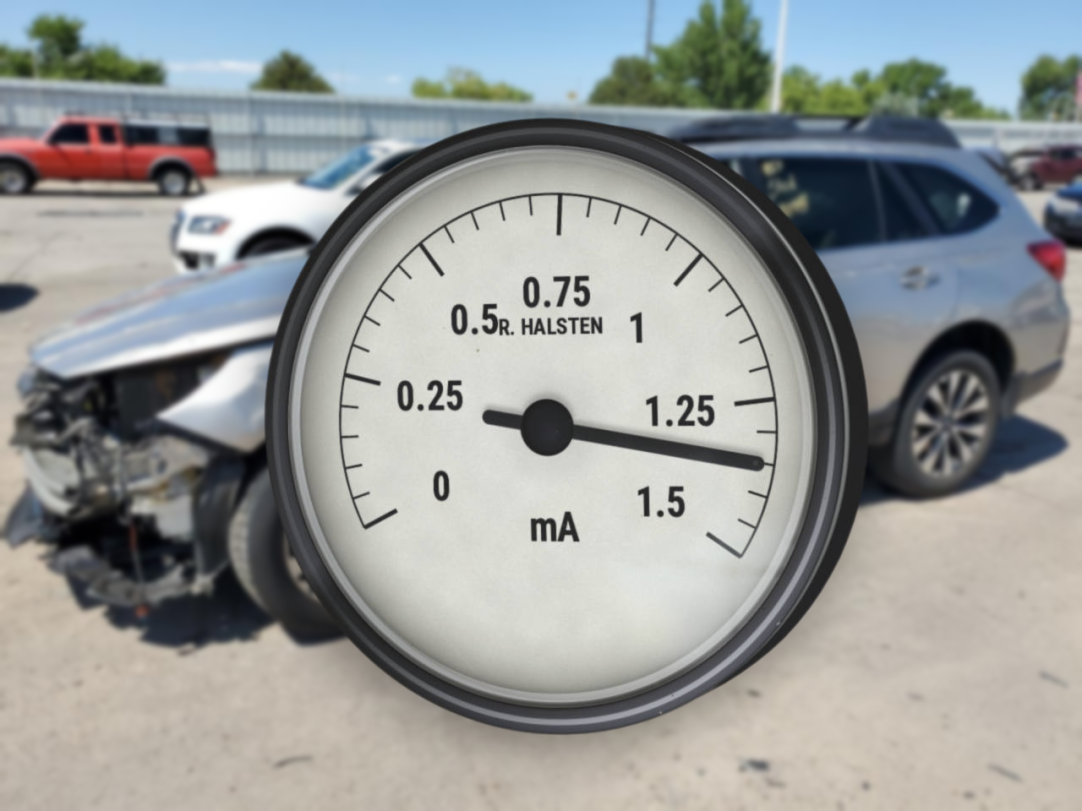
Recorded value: 1.35mA
